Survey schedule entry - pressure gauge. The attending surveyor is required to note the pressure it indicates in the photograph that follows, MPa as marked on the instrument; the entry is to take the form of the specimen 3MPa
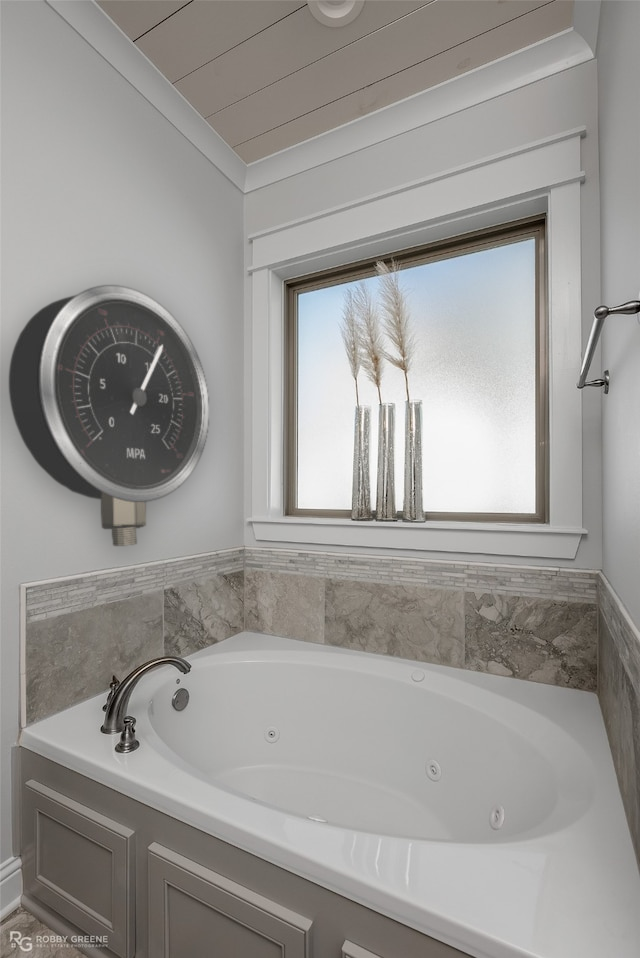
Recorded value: 15MPa
